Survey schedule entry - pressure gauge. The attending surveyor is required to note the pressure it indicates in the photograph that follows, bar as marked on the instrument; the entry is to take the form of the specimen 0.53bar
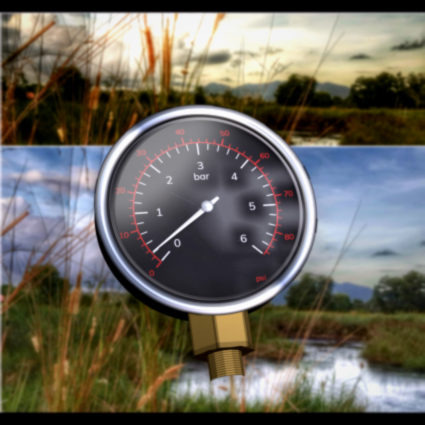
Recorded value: 0.2bar
